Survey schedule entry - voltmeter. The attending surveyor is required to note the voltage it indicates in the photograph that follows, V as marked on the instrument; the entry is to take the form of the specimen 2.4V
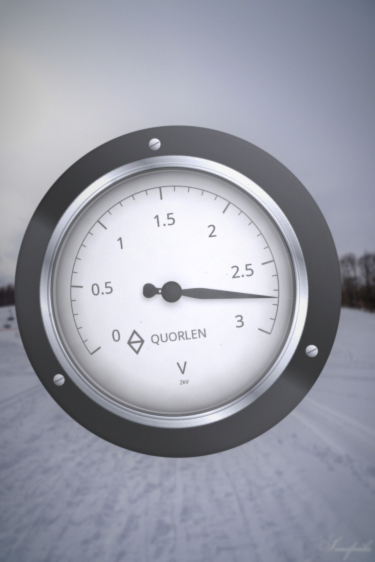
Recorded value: 2.75V
